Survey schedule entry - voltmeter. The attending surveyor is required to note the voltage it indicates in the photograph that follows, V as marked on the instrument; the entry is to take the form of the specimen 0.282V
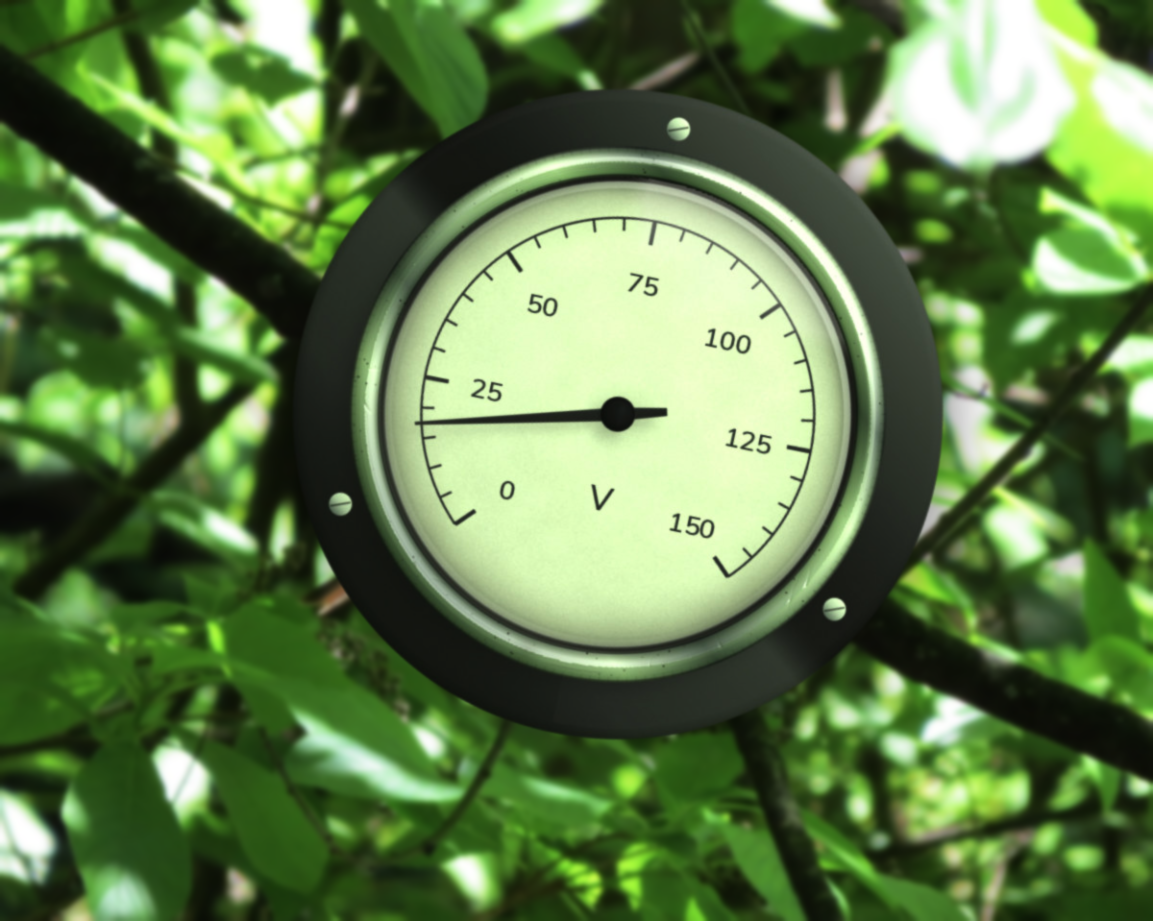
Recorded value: 17.5V
